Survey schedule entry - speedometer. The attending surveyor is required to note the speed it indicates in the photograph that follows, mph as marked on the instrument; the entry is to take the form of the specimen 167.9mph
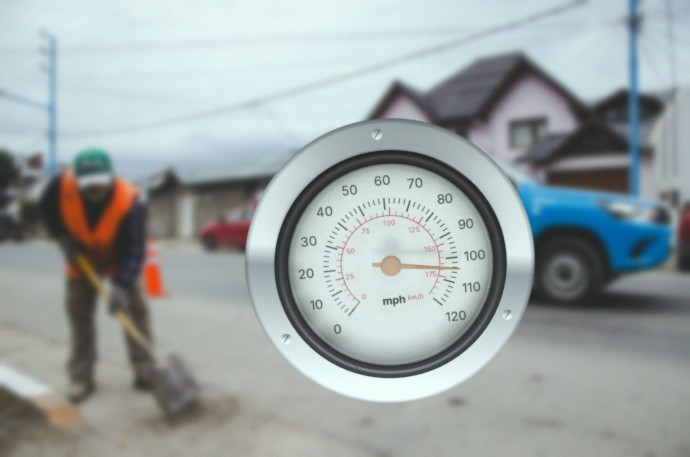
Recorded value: 104mph
